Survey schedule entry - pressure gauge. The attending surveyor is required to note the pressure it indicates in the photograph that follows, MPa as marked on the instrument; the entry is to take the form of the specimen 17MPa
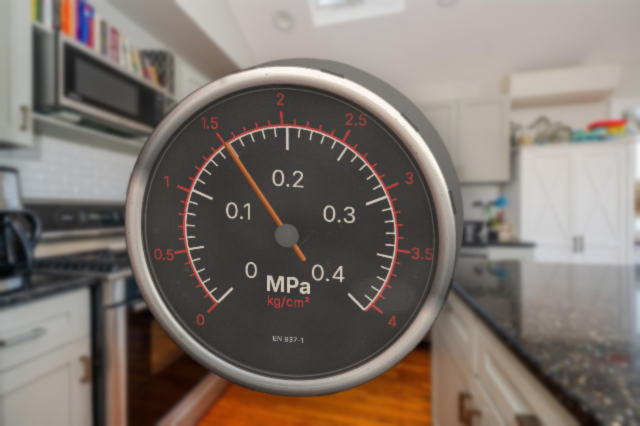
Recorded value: 0.15MPa
